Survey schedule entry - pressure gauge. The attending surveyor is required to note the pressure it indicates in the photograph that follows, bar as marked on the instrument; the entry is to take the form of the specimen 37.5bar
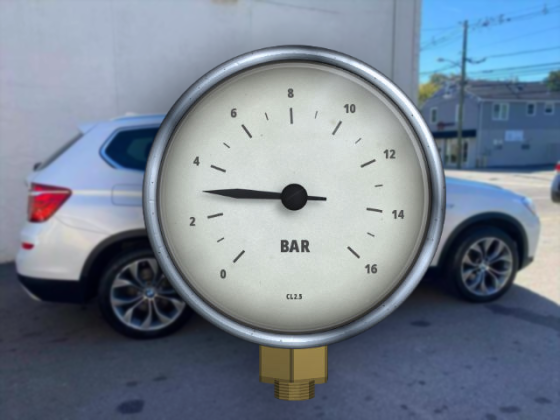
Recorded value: 3bar
